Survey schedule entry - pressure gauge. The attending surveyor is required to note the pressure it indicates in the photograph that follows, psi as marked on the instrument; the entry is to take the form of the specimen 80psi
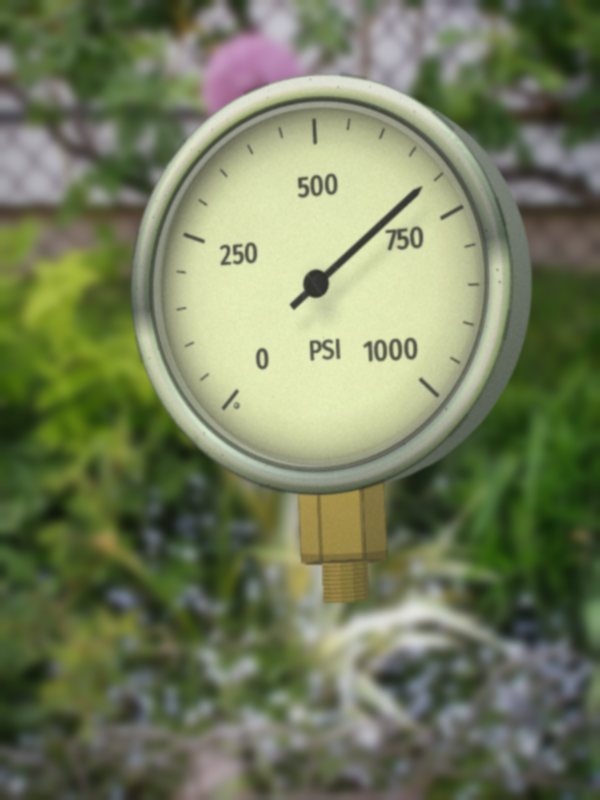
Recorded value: 700psi
